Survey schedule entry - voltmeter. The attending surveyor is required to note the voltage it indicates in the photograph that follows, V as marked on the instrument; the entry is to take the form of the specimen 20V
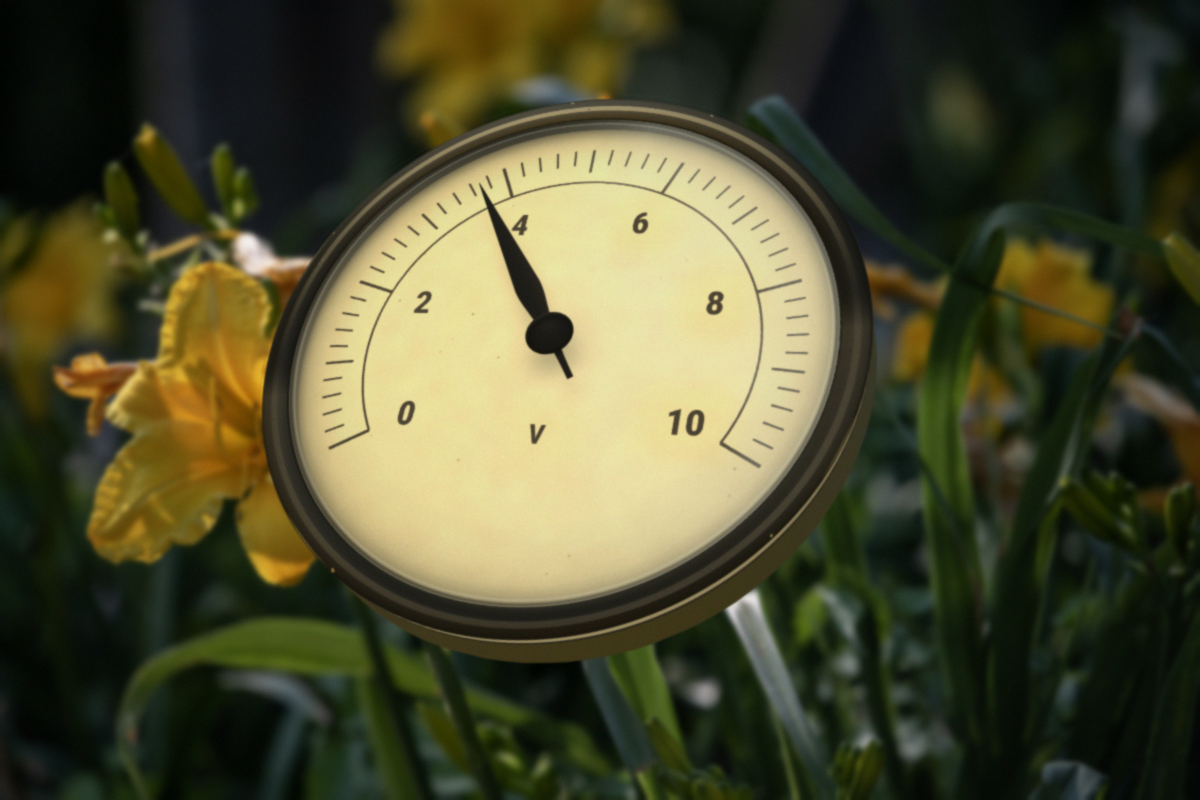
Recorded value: 3.7V
